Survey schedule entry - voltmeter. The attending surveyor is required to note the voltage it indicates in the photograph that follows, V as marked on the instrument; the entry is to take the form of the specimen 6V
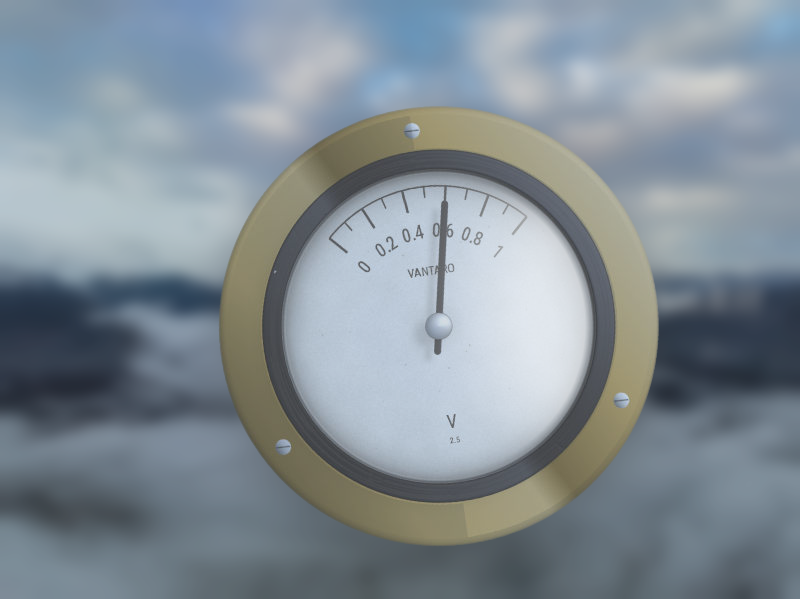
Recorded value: 0.6V
